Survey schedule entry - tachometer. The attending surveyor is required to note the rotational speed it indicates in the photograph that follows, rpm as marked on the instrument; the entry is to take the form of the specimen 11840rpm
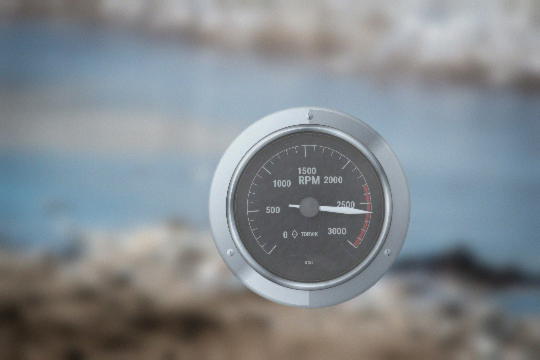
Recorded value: 2600rpm
